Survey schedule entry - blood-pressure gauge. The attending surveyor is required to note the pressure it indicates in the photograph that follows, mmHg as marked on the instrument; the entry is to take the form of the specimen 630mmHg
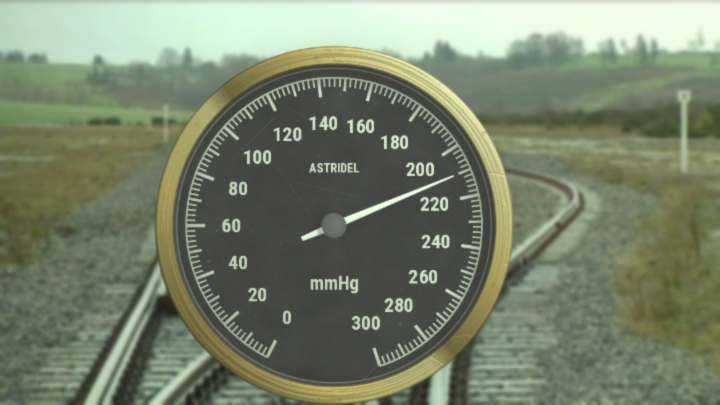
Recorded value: 210mmHg
